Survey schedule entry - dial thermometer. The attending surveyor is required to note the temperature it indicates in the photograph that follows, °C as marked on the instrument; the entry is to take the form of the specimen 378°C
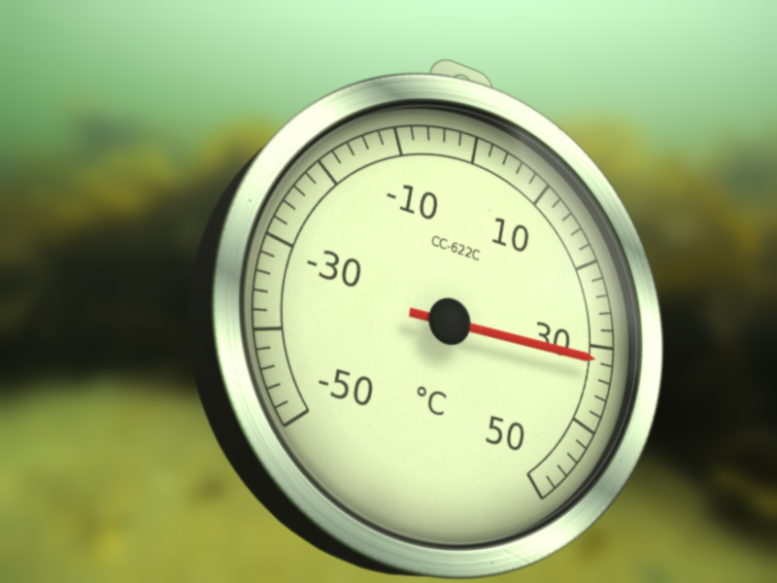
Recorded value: 32°C
